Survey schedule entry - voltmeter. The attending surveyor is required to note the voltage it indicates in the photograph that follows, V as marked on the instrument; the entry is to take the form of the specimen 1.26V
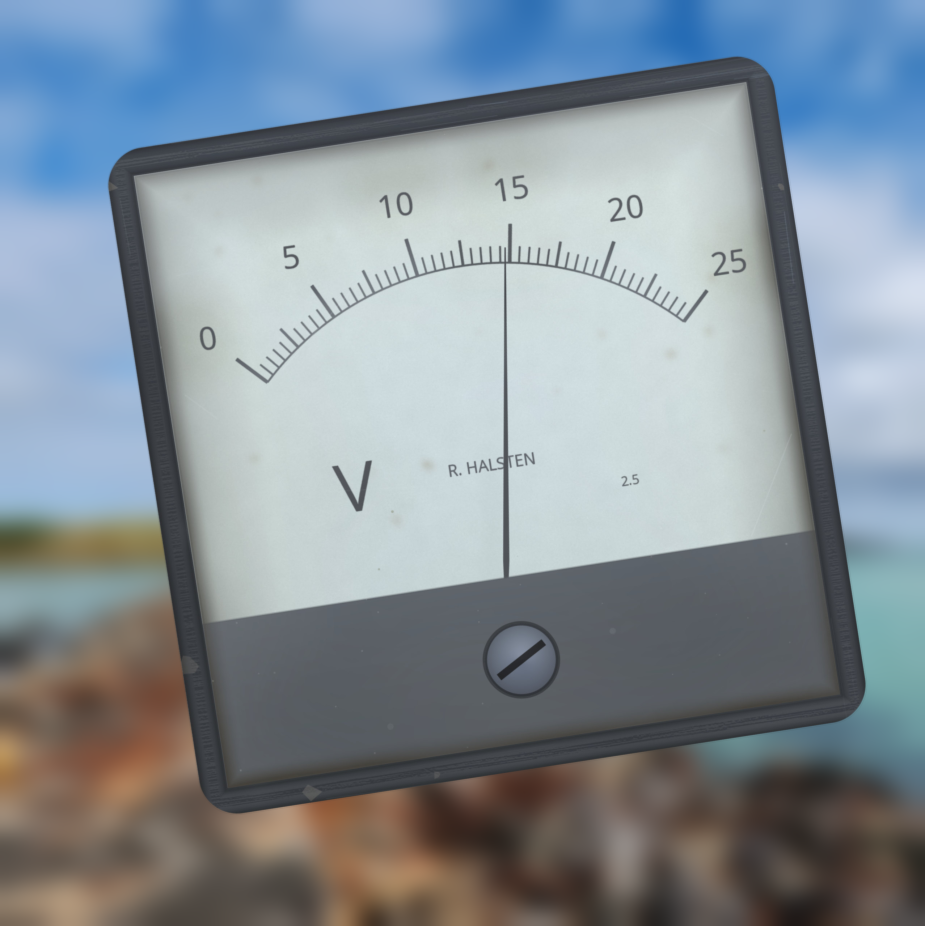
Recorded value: 14.75V
